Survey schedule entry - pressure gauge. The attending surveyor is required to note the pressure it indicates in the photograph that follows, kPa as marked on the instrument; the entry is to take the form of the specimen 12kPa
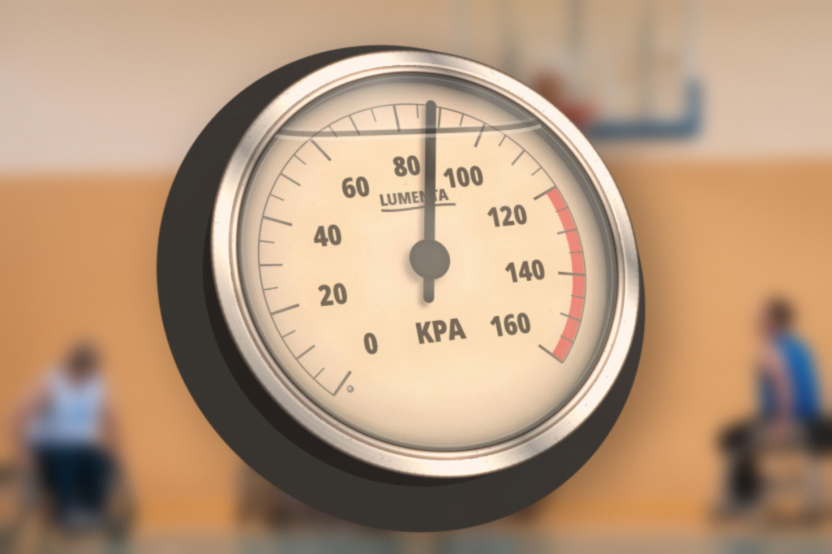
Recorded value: 87.5kPa
